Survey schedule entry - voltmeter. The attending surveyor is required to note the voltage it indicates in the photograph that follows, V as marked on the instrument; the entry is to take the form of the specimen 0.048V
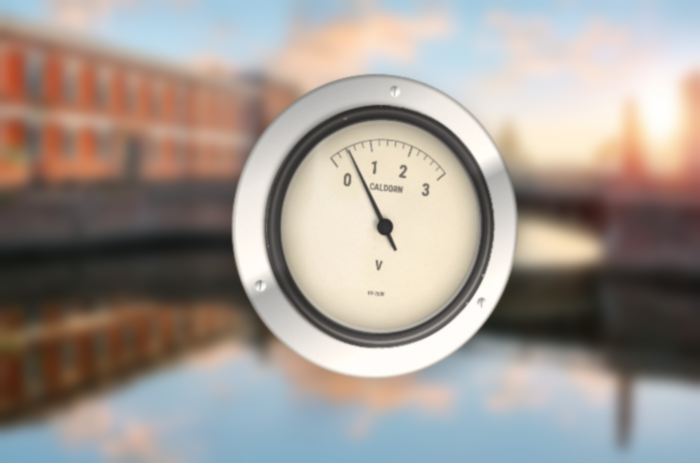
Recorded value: 0.4V
